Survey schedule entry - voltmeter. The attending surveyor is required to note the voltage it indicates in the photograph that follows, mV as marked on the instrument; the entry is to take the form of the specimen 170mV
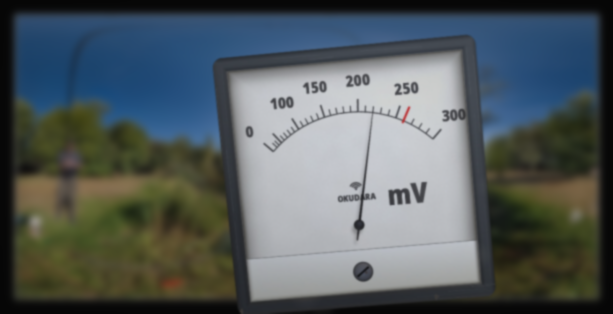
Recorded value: 220mV
